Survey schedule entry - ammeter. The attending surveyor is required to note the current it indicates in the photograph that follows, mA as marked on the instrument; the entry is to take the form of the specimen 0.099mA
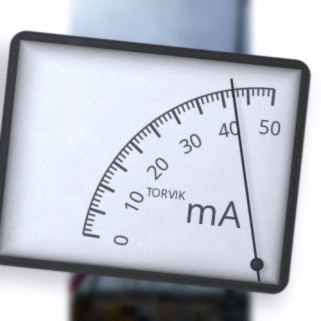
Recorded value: 42mA
